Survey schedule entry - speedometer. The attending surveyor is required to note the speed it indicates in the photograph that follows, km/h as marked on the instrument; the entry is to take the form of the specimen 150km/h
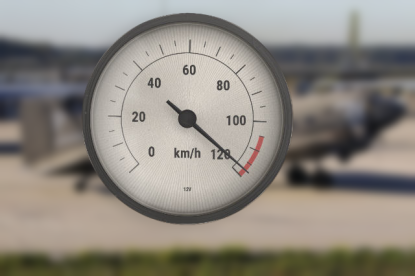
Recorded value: 117.5km/h
